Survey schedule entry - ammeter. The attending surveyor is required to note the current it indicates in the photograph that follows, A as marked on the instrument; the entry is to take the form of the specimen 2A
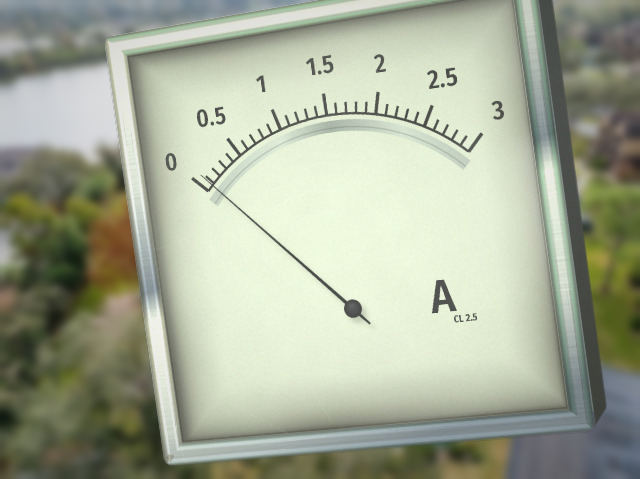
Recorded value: 0.1A
